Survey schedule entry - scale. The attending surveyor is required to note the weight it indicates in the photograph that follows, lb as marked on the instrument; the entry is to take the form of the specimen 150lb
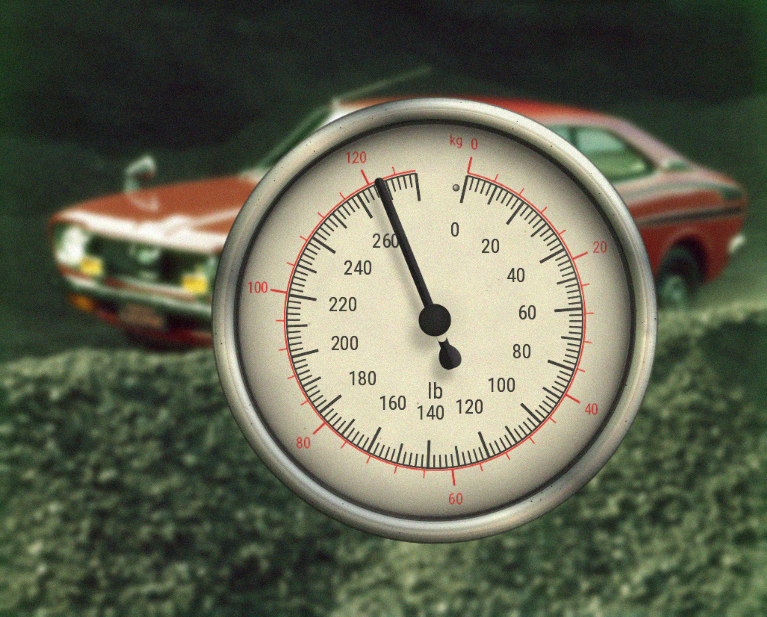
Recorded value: 268lb
